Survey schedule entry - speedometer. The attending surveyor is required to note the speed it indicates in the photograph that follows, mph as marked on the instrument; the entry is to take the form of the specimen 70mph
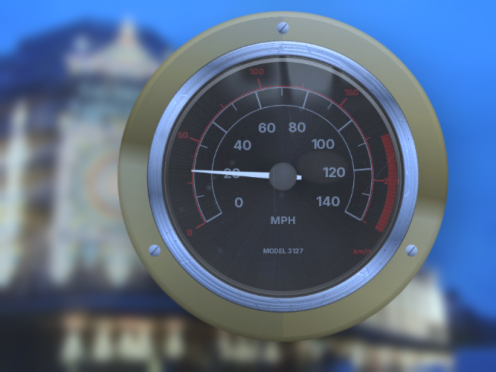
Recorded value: 20mph
